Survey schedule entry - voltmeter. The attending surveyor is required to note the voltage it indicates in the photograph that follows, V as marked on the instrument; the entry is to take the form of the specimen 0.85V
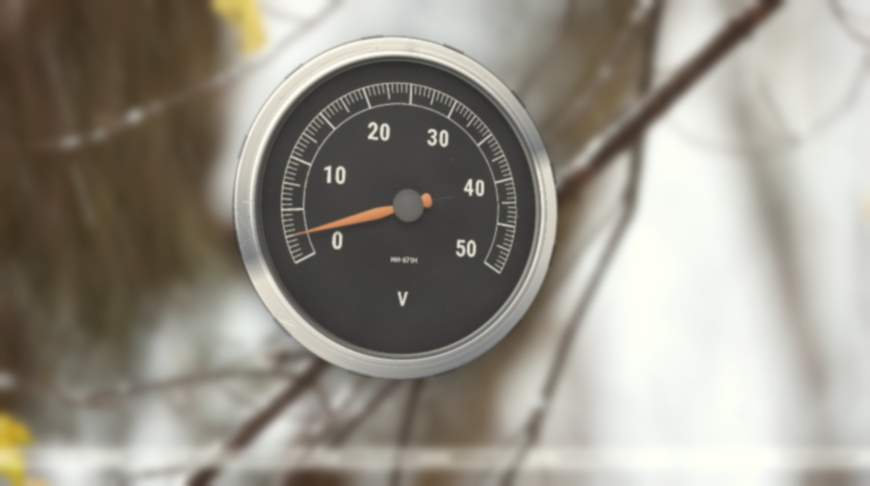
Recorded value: 2.5V
